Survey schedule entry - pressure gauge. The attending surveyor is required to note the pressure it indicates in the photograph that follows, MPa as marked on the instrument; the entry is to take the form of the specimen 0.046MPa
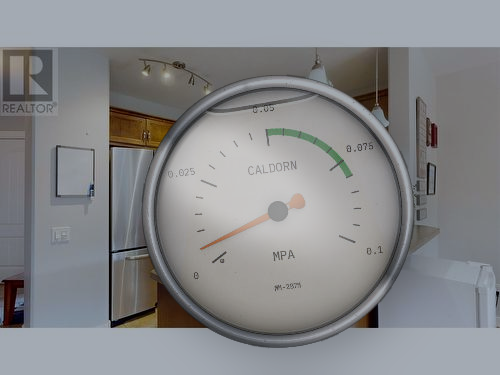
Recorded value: 0.005MPa
